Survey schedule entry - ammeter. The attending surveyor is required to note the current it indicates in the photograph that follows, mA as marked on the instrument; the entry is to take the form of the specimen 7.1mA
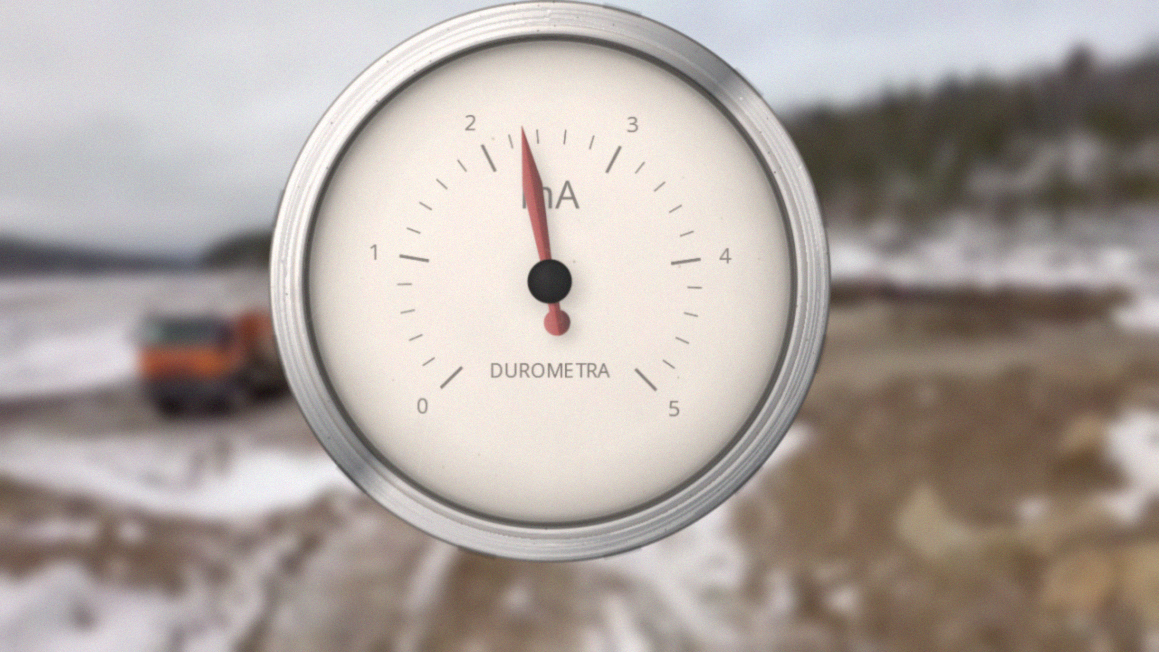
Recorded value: 2.3mA
